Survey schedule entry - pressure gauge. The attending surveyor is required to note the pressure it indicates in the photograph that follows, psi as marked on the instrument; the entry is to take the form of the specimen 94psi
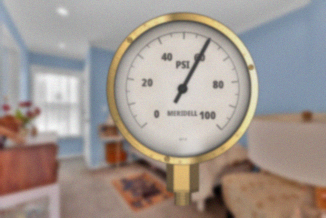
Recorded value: 60psi
